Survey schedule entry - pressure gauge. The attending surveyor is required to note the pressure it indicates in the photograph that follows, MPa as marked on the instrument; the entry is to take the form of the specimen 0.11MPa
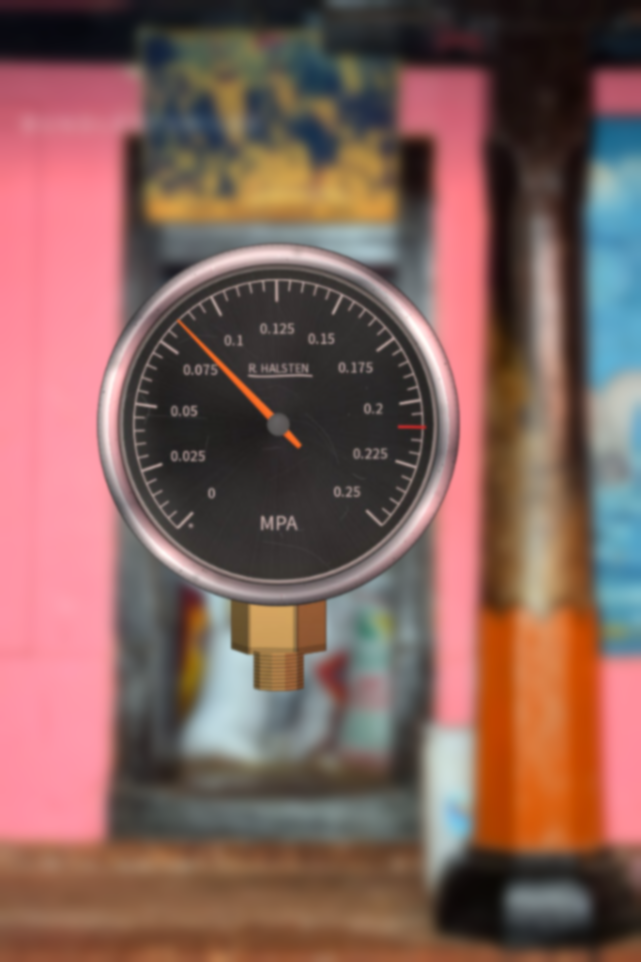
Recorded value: 0.085MPa
